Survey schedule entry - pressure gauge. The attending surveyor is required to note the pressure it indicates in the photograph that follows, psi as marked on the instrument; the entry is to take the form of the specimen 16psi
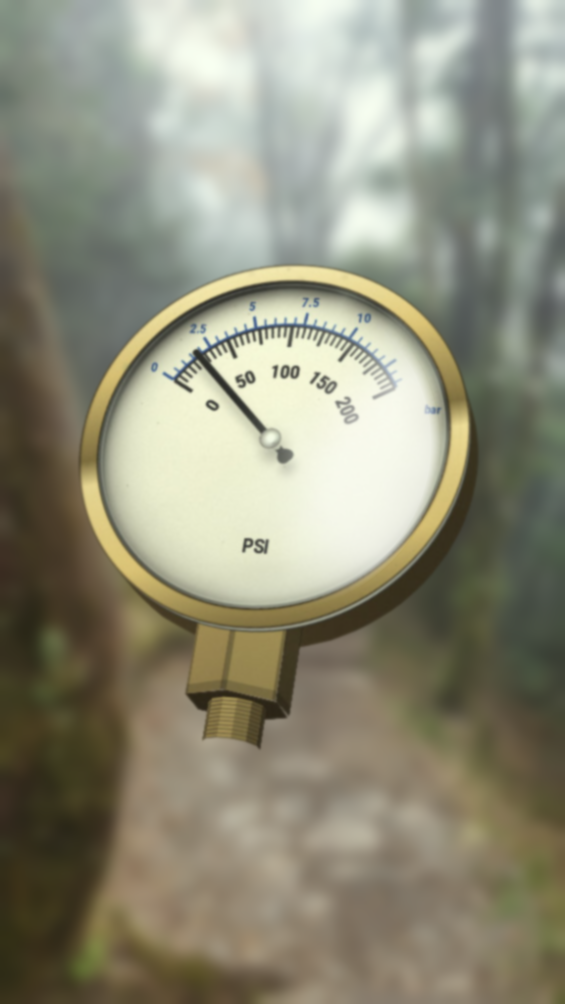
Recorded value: 25psi
